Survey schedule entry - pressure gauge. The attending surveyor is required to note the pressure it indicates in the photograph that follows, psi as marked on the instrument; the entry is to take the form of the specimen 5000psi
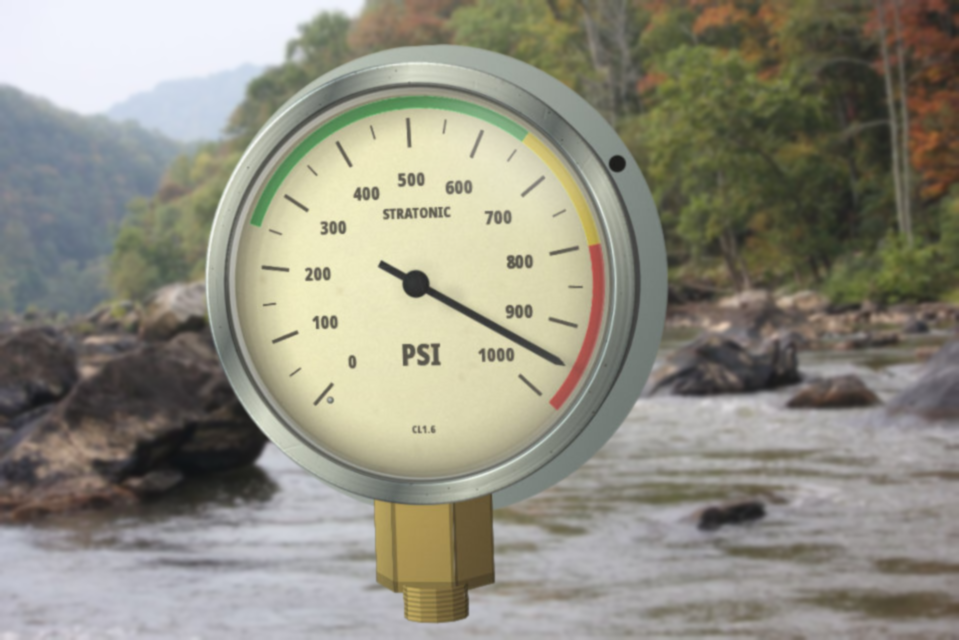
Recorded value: 950psi
